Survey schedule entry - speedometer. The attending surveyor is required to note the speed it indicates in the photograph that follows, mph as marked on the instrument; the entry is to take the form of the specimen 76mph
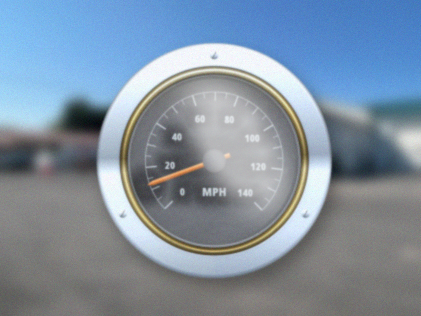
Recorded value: 12.5mph
